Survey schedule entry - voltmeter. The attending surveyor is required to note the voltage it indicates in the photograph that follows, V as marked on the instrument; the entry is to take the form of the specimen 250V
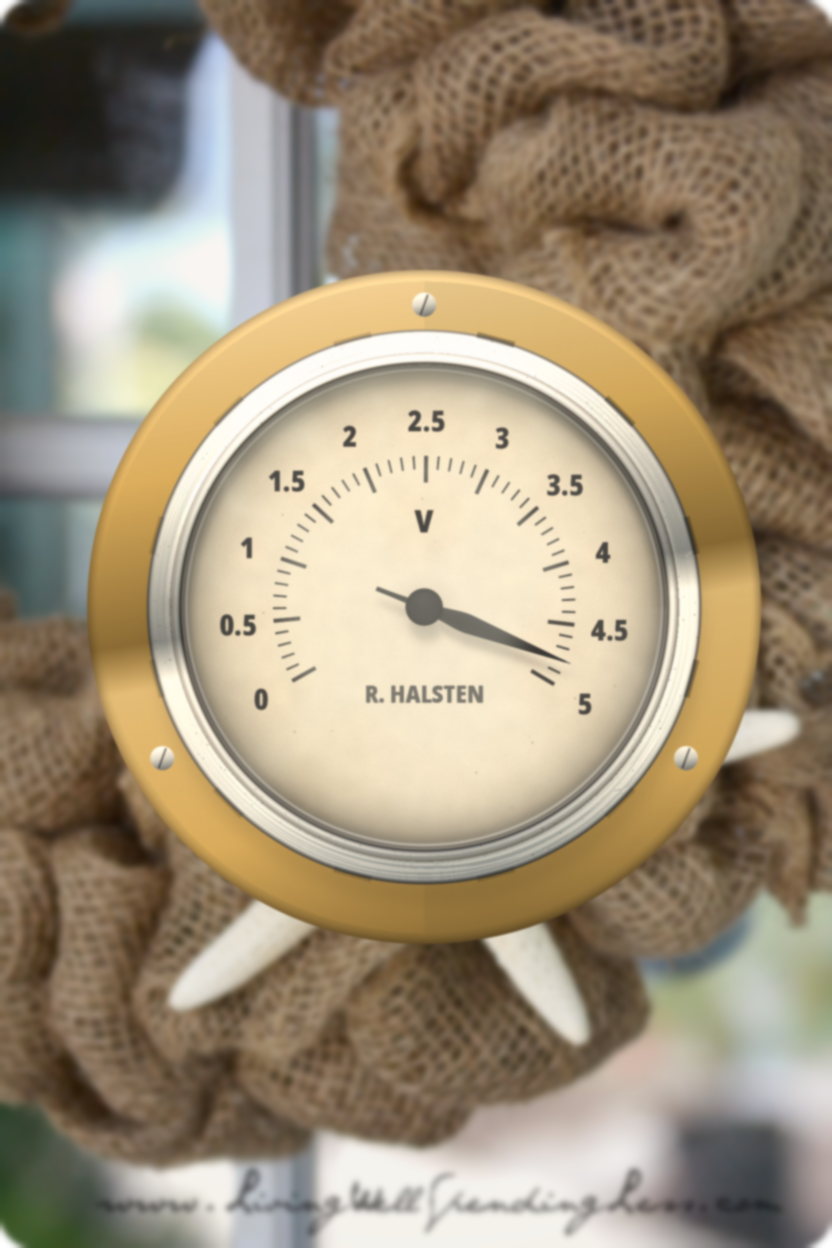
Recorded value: 4.8V
